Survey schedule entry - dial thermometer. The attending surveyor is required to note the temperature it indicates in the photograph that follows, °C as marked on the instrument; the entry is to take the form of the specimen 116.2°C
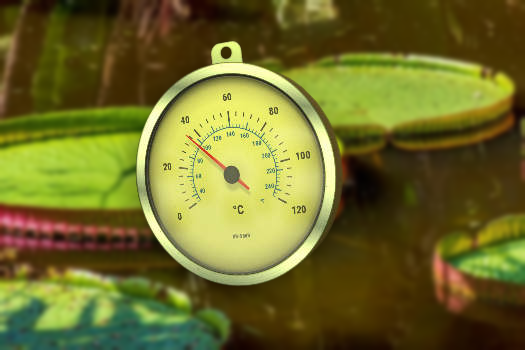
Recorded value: 36°C
